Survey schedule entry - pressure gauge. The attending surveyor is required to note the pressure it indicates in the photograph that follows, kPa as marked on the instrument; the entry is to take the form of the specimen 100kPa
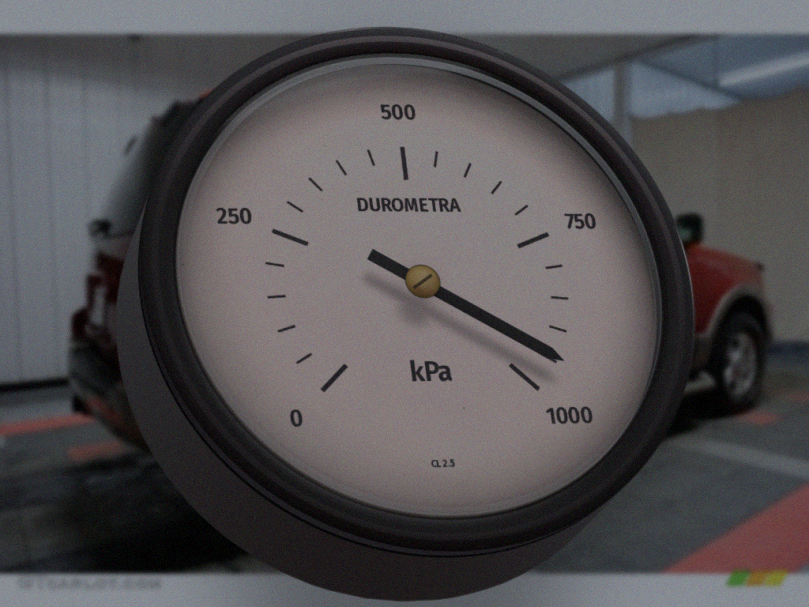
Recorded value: 950kPa
